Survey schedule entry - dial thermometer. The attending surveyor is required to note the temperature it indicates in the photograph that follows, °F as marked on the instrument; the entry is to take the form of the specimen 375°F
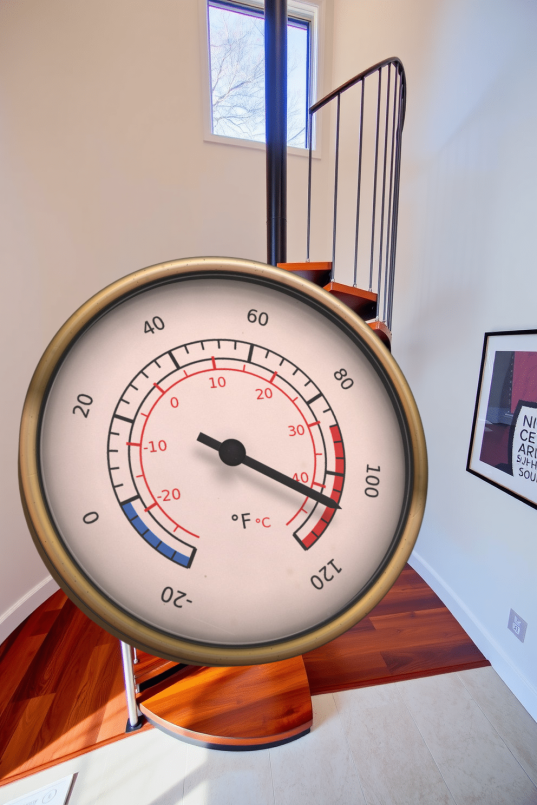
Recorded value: 108°F
